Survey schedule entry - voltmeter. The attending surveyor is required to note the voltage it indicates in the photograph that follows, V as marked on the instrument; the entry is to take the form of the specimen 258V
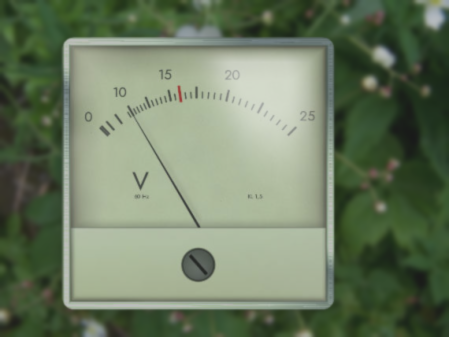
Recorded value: 10V
